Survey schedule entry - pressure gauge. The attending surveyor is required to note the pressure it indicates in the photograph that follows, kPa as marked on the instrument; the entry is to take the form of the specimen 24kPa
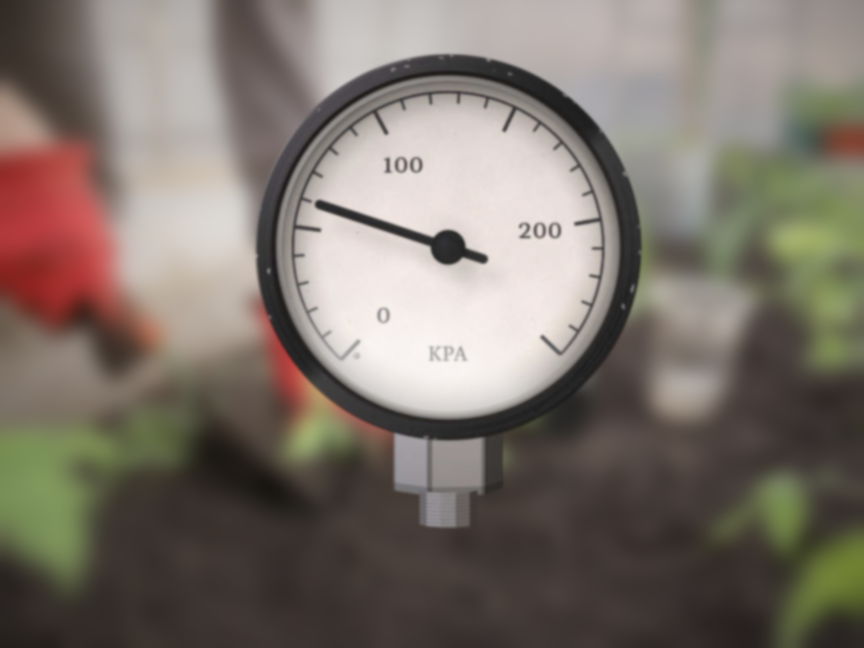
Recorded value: 60kPa
